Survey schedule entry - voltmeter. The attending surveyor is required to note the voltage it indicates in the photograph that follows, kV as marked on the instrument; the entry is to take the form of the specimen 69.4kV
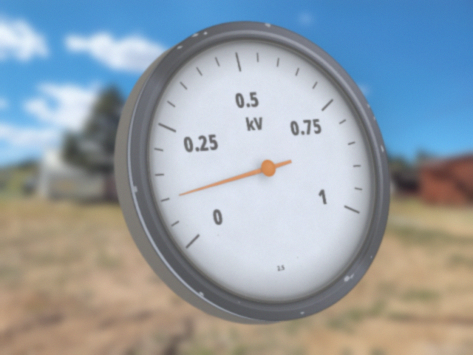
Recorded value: 0.1kV
